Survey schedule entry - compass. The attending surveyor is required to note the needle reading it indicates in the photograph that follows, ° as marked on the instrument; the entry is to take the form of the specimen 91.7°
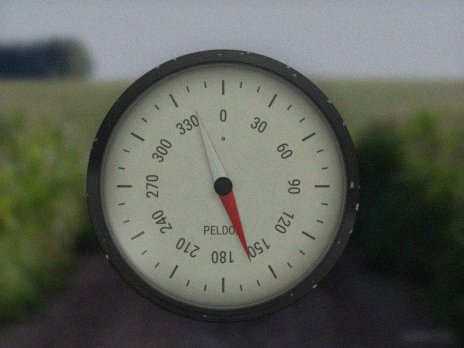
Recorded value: 160°
